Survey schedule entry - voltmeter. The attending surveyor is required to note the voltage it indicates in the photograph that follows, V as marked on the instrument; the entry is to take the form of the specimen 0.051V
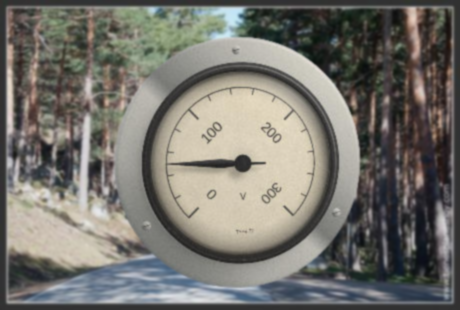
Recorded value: 50V
